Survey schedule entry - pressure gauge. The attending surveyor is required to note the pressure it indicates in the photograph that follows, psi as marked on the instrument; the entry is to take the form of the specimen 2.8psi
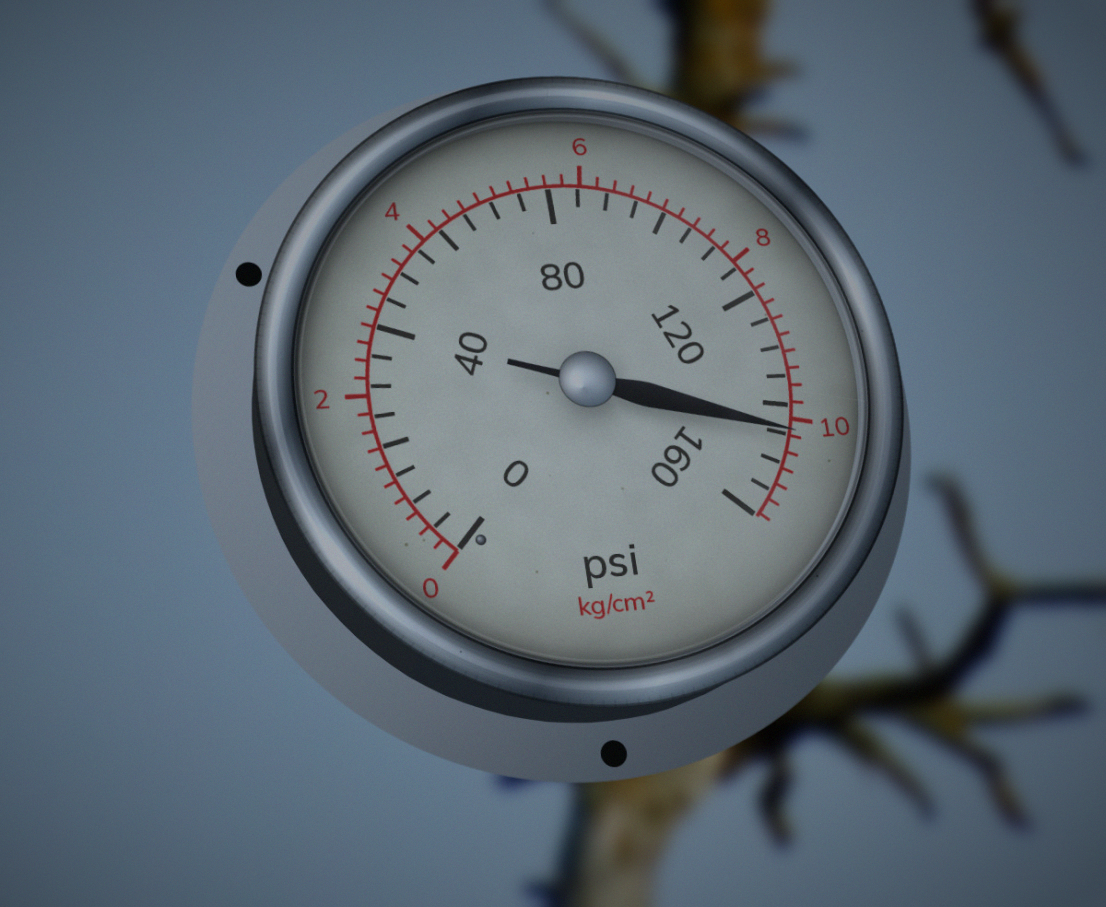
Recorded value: 145psi
